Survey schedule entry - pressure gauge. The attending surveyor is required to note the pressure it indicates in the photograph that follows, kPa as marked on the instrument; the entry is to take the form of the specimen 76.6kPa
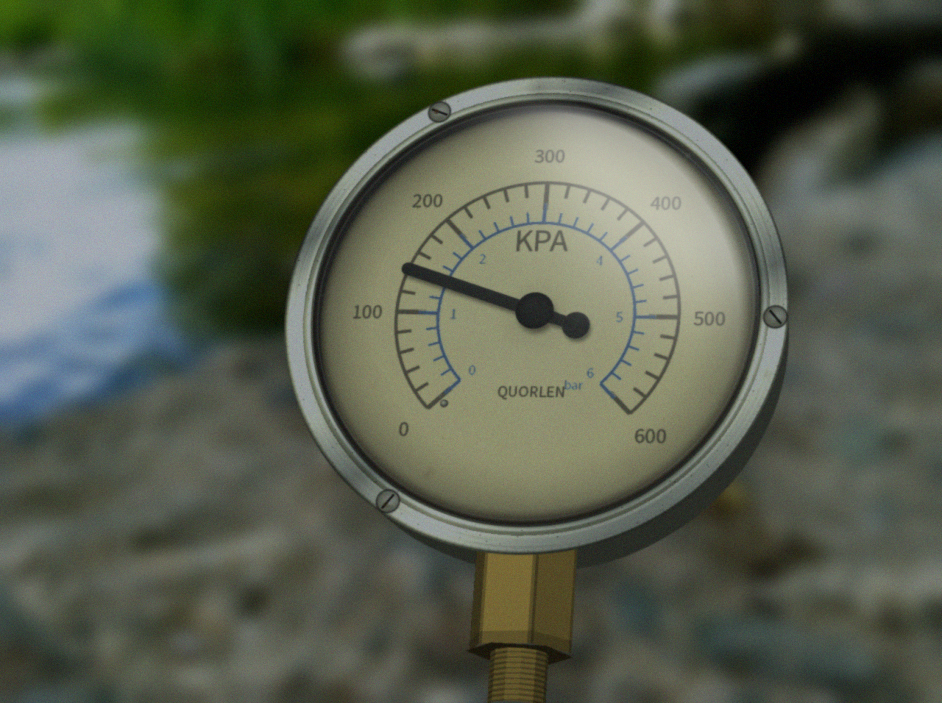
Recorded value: 140kPa
